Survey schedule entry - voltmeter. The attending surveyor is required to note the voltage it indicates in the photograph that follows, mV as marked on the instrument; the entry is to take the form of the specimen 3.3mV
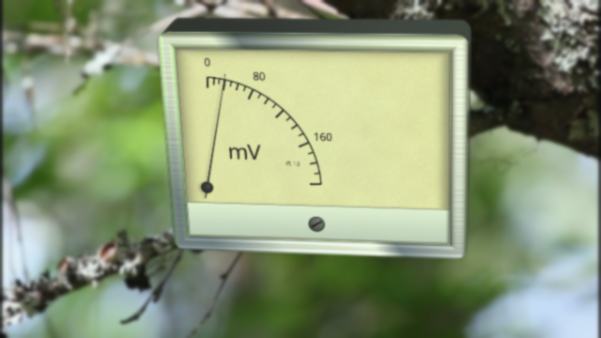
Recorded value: 40mV
